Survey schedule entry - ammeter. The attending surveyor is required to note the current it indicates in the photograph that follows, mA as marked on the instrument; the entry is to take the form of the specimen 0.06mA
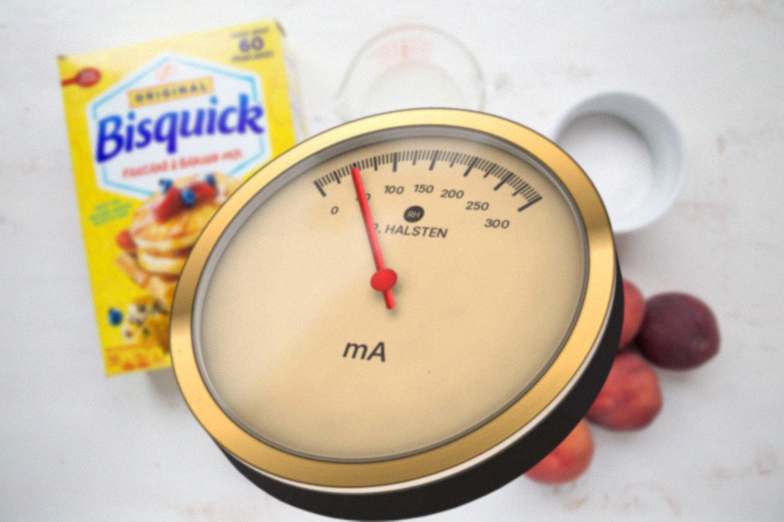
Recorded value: 50mA
